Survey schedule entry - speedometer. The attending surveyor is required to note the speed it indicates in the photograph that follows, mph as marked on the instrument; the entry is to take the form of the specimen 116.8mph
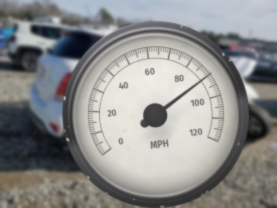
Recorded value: 90mph
